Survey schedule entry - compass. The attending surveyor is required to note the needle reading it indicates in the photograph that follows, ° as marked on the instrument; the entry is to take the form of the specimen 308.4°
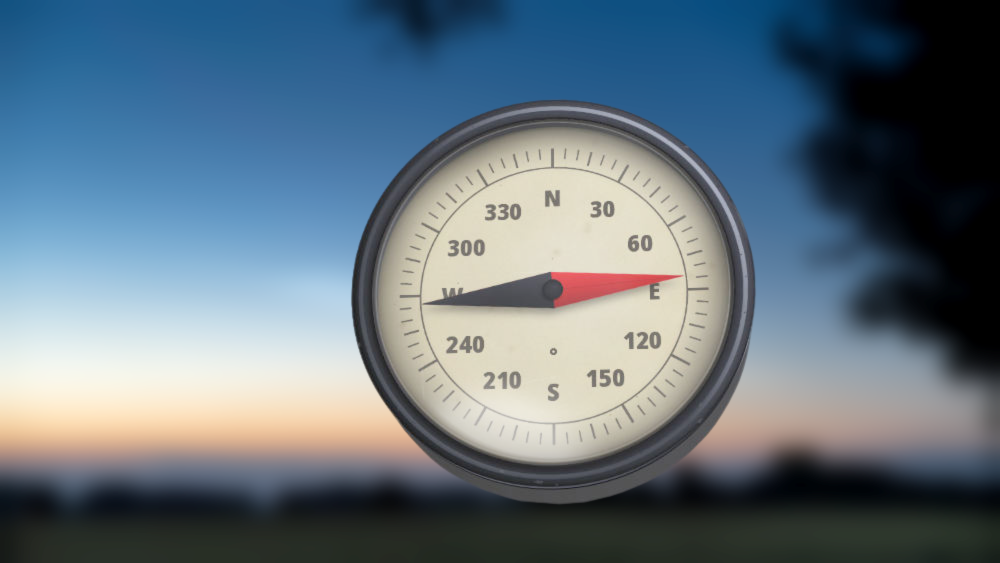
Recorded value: 85°
